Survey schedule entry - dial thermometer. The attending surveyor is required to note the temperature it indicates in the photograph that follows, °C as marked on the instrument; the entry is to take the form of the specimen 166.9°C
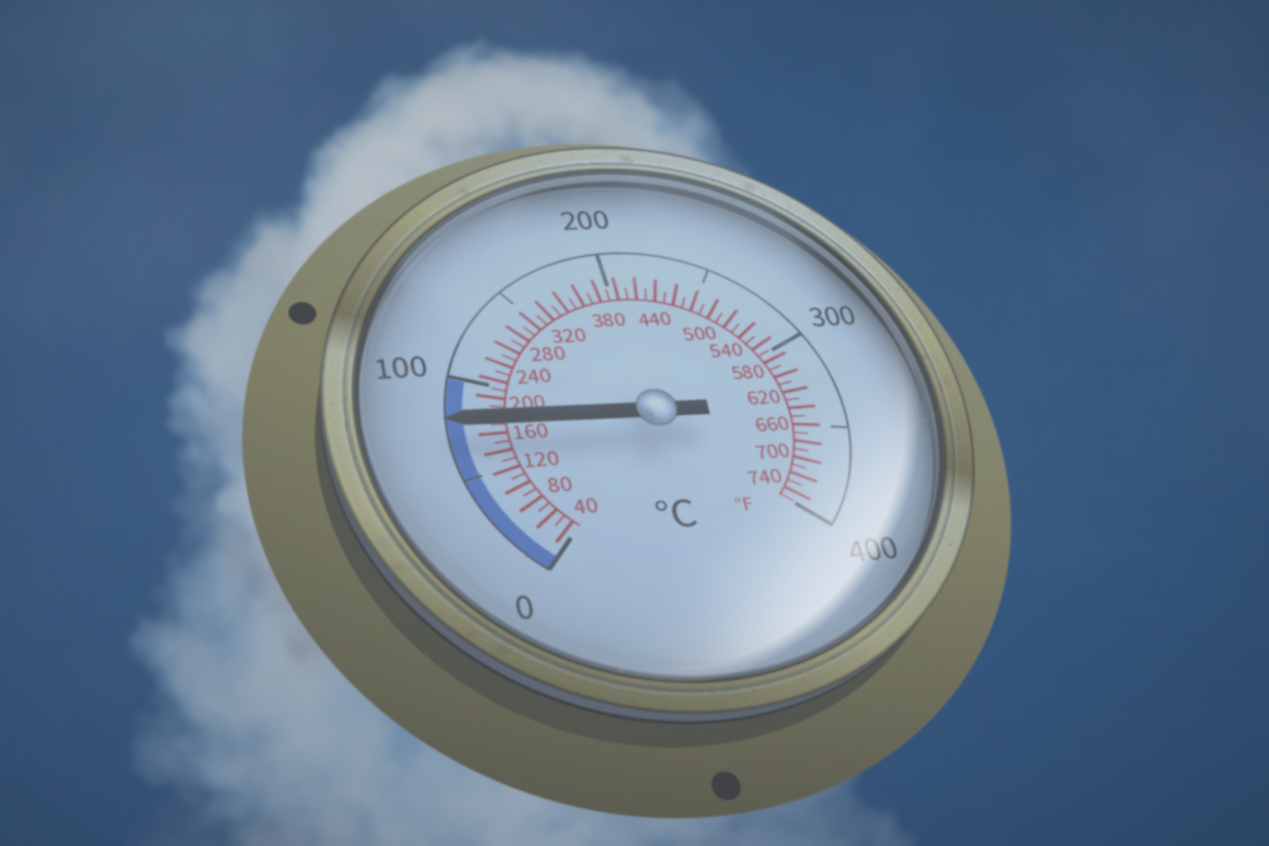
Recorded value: 75°C
